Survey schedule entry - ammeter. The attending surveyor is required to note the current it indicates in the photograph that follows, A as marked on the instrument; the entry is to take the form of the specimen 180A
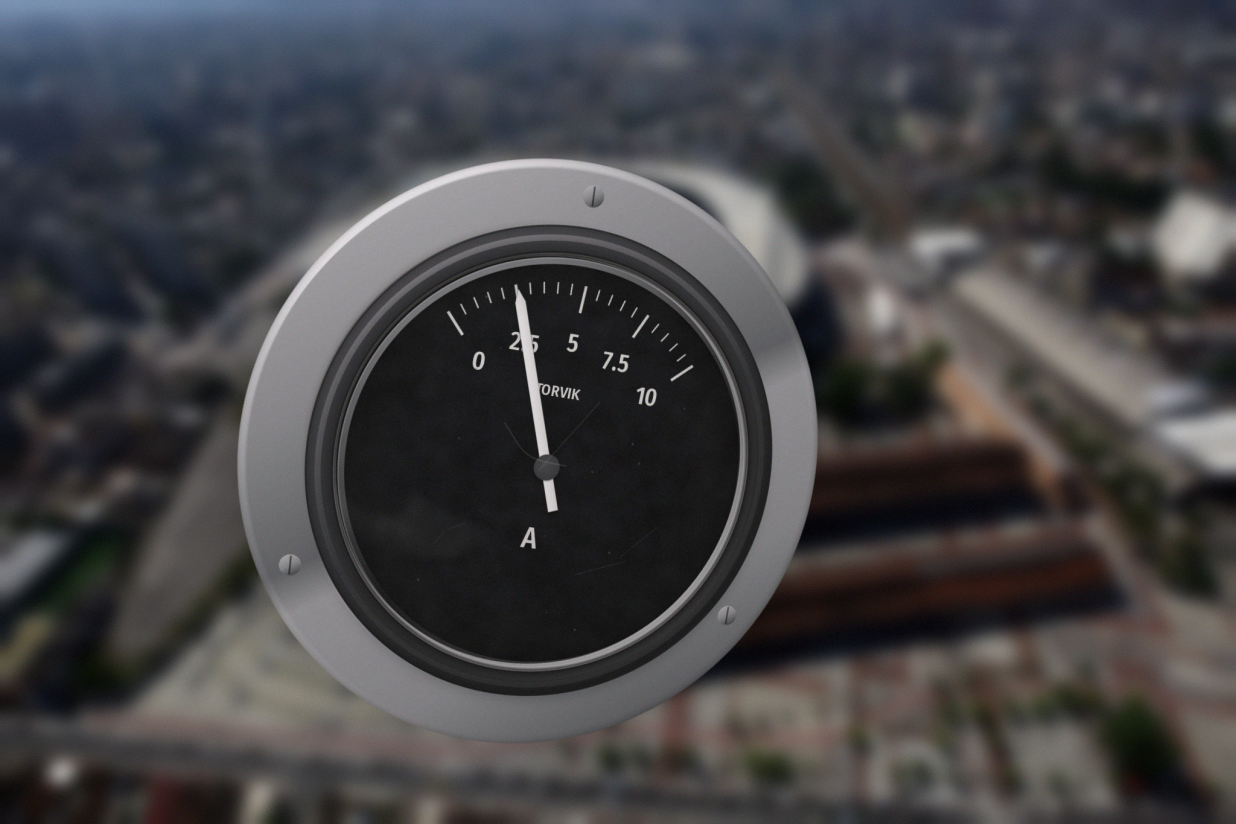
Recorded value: 2.5A
